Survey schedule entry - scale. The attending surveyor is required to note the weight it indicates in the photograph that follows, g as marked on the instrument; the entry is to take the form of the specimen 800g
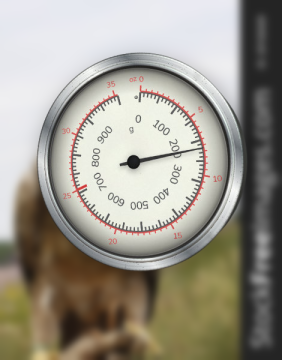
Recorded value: 220g
